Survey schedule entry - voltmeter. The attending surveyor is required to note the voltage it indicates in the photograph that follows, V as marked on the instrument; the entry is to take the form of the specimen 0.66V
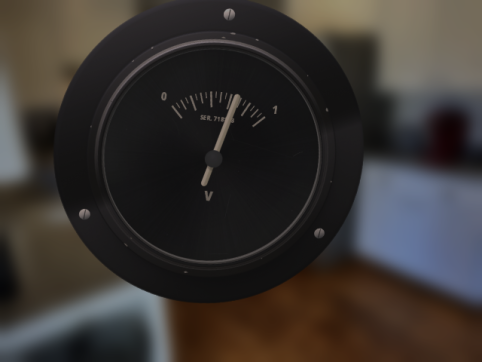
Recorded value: 0.65V
